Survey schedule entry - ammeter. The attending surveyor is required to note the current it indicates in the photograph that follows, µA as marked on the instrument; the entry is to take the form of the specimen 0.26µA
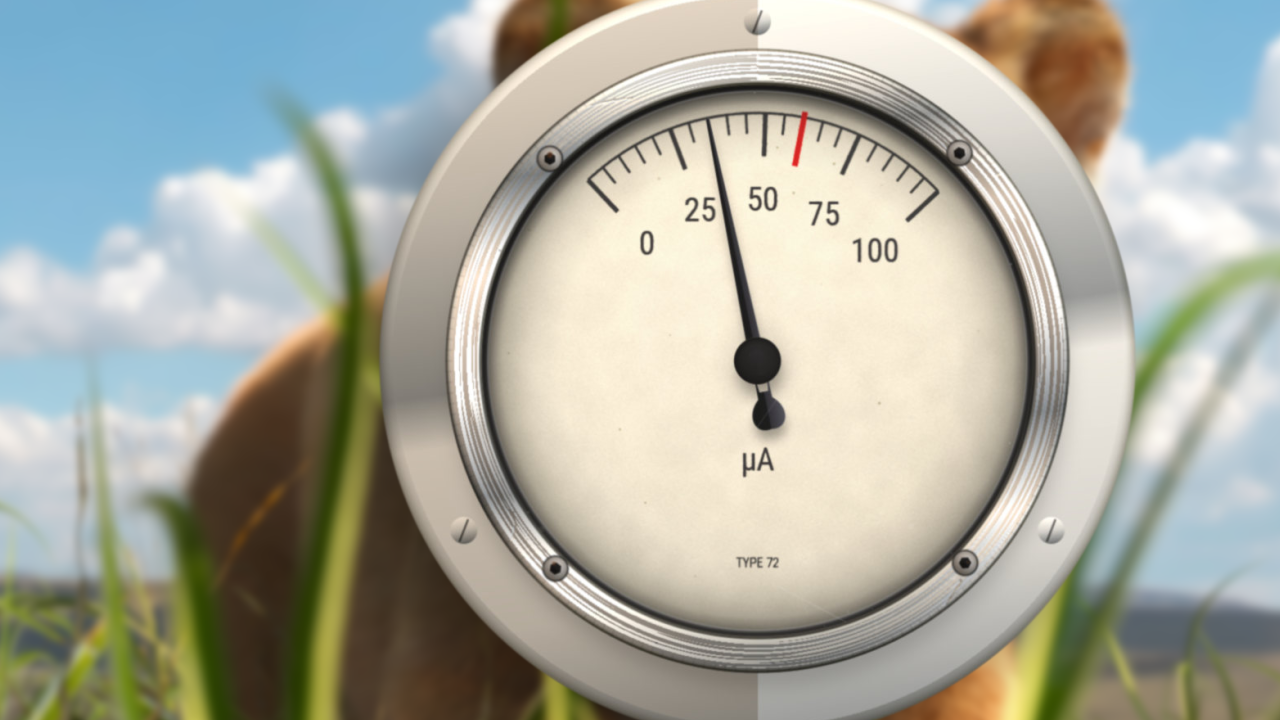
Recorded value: 35µA
